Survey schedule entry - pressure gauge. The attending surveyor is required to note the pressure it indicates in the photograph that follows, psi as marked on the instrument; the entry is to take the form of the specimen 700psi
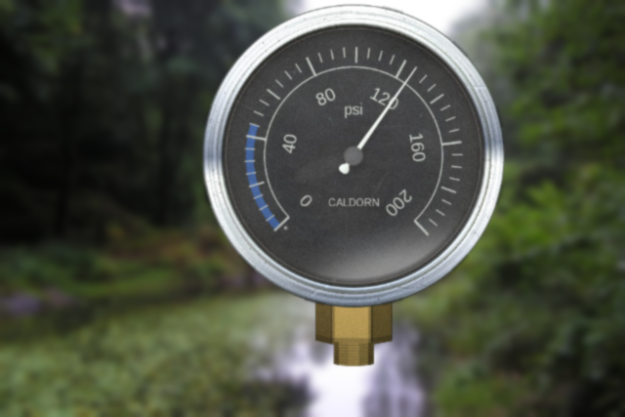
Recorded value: 125psi
